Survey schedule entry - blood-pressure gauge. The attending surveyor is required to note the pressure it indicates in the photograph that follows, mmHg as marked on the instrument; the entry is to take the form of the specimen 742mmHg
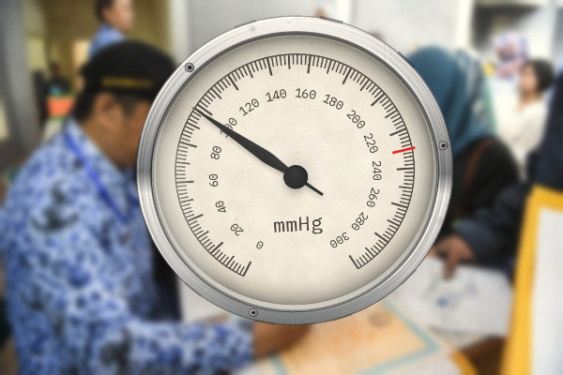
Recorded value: 98mmHg
